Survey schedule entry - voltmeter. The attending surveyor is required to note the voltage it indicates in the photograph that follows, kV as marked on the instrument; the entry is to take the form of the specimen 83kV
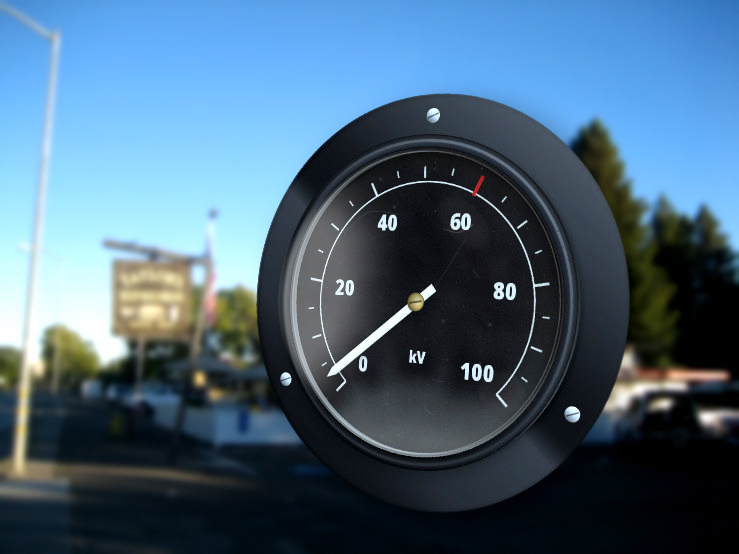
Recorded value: 2.5kV
